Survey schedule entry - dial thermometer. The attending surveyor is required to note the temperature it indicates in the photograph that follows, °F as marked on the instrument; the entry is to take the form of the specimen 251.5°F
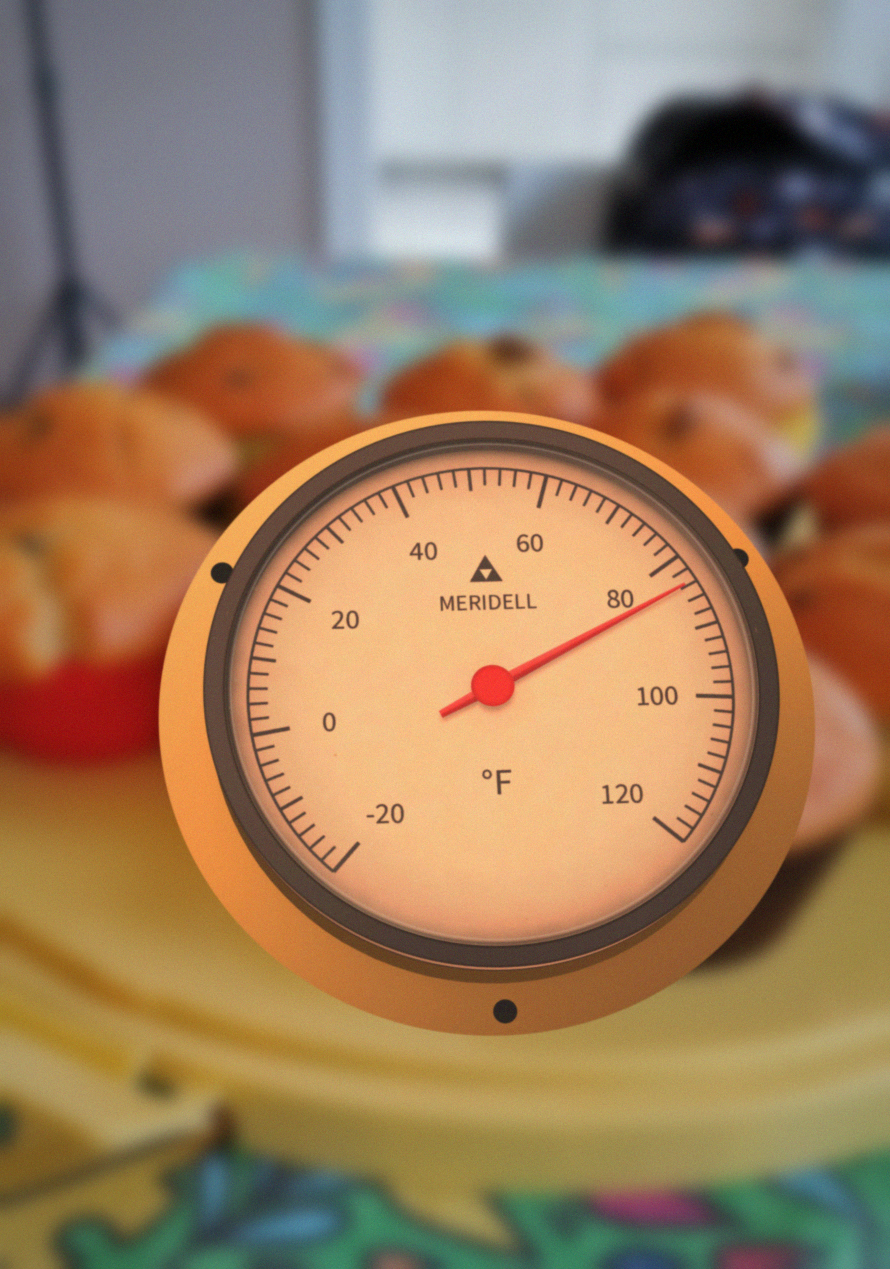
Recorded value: 84°F
